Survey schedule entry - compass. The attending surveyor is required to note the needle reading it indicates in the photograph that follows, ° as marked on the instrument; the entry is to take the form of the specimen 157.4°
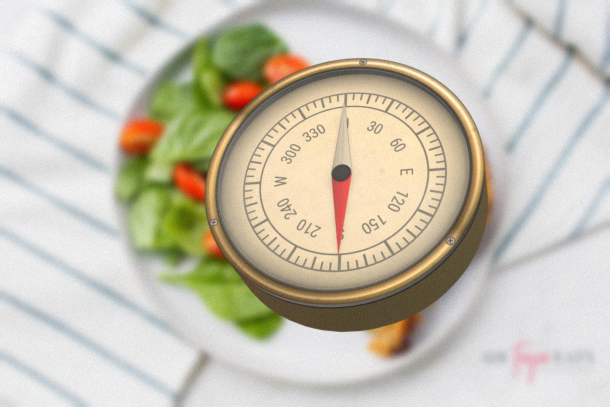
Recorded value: 180°
